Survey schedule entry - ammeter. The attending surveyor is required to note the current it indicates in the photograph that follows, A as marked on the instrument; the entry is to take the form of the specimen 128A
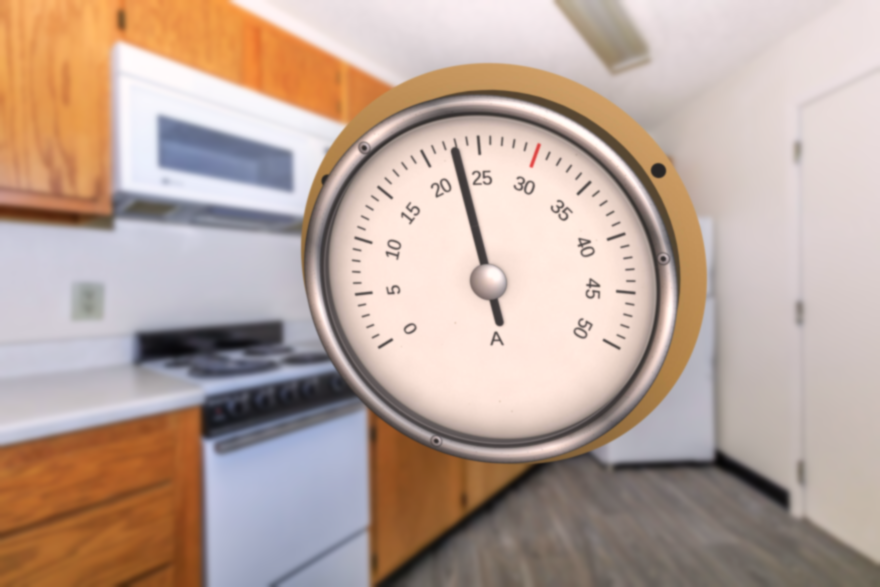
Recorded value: 23A
